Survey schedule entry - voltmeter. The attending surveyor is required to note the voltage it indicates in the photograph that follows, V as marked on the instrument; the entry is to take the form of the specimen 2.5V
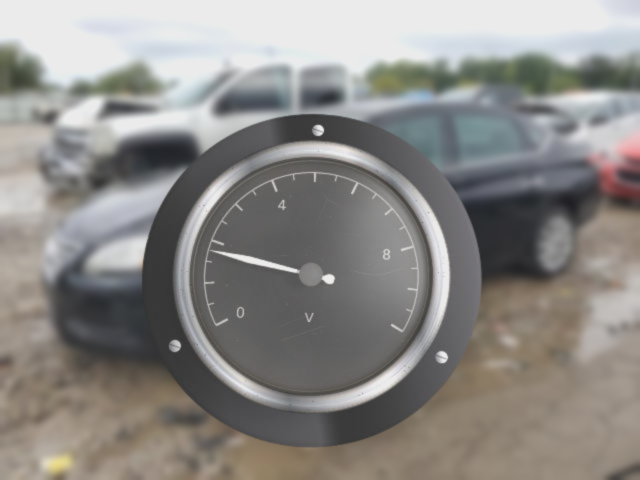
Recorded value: 1.75V
